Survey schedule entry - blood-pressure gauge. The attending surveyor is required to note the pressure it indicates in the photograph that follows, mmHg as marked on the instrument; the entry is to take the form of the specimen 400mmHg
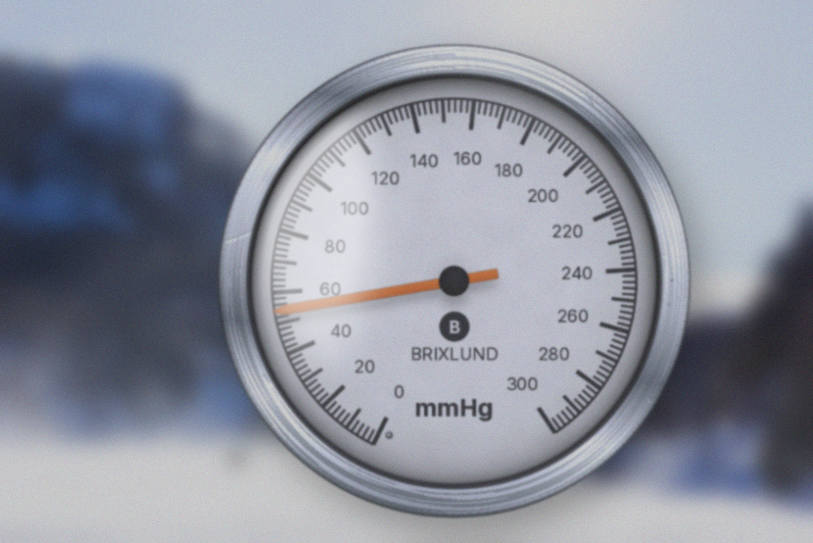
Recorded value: 54mmHg
